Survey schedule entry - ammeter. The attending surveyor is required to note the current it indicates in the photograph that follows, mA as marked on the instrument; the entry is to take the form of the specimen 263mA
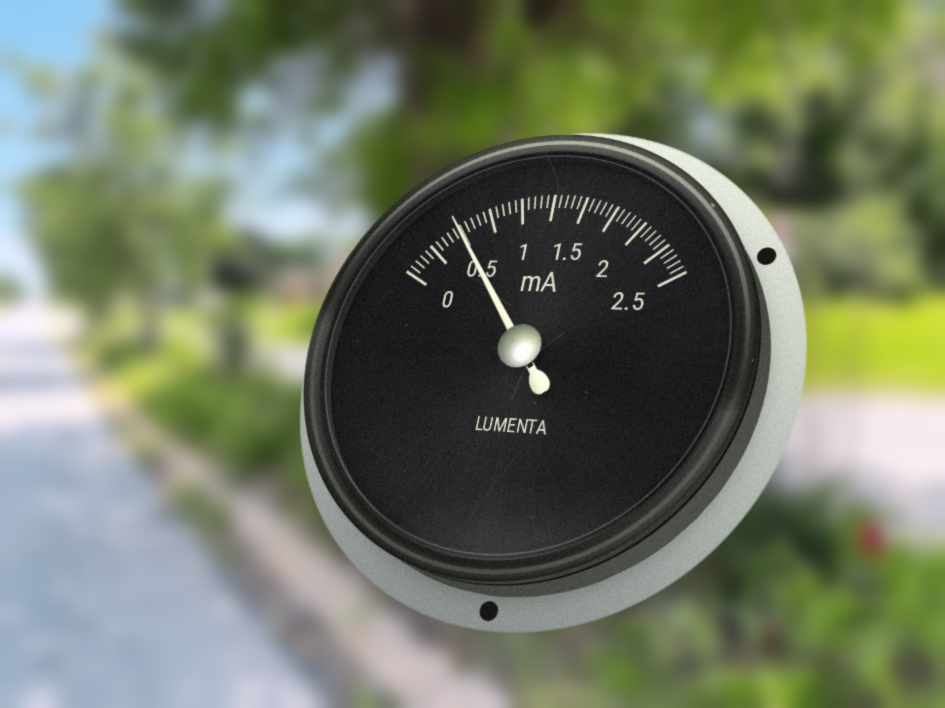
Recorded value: 0.5mA
